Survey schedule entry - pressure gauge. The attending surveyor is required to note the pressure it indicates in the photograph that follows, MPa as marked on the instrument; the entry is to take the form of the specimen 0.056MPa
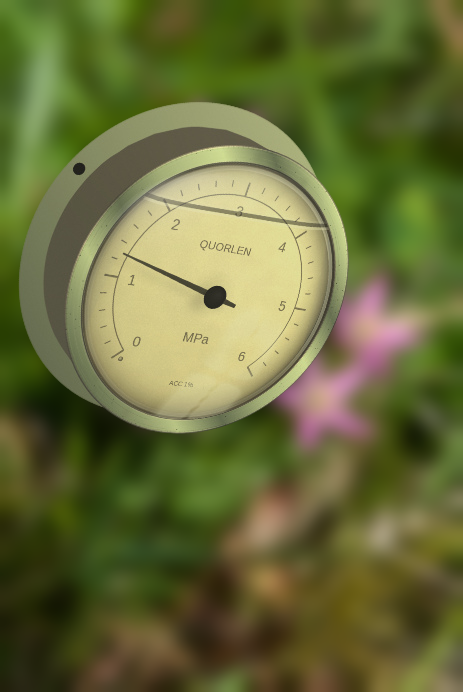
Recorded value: 1.3MPa
